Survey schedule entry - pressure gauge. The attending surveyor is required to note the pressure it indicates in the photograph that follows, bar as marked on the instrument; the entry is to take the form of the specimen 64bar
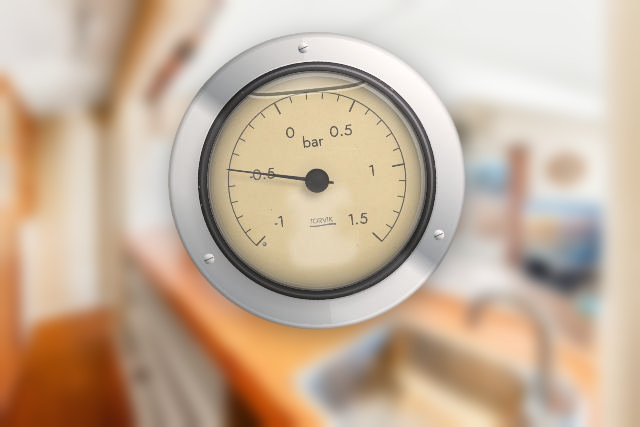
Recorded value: -0.5bar
